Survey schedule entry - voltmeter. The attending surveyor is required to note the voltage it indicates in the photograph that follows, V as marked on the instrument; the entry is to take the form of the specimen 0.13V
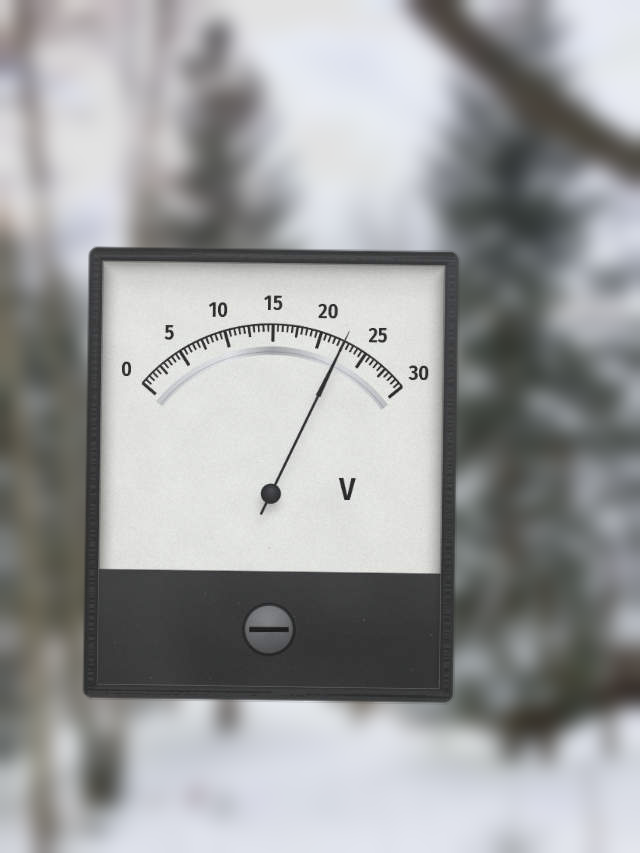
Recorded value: 22.5V
